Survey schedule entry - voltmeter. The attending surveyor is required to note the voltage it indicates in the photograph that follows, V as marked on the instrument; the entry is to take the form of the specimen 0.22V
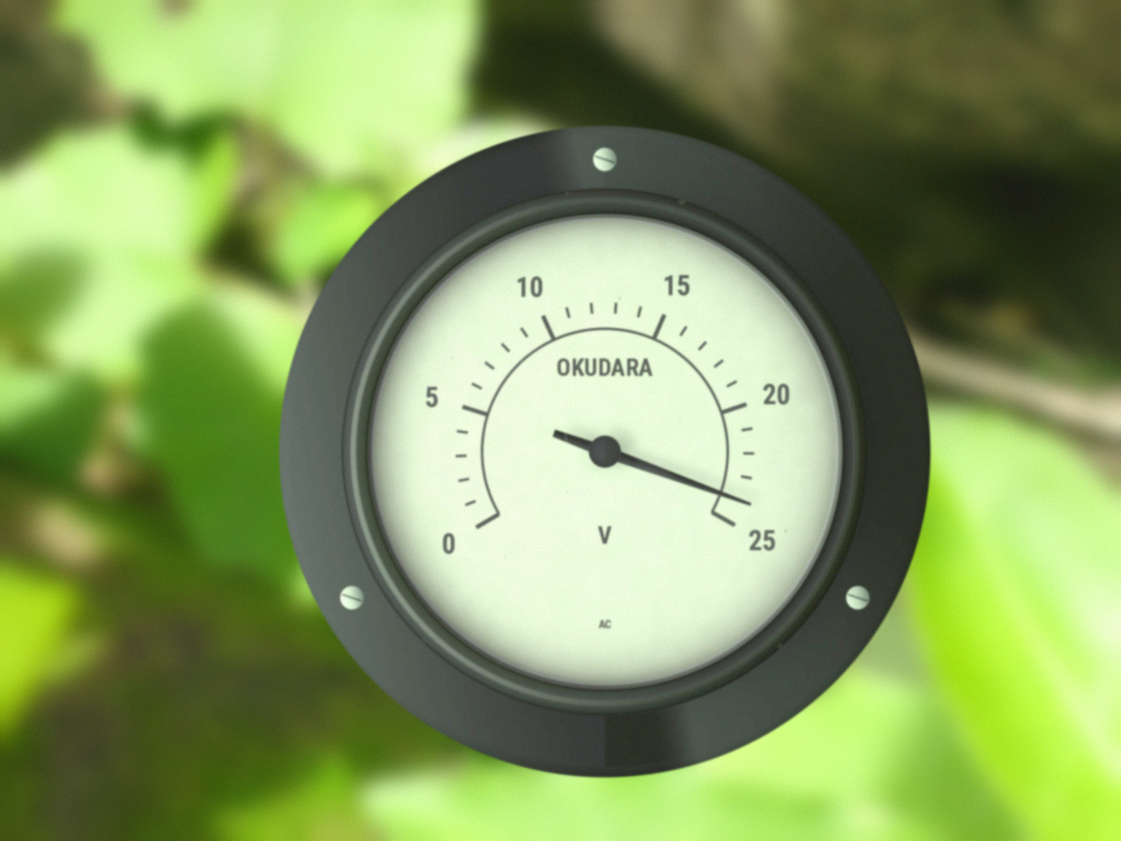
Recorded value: 24V
